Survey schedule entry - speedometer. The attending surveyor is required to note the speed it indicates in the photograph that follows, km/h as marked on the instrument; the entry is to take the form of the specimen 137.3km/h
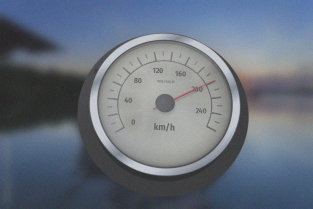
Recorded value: 200km/h
